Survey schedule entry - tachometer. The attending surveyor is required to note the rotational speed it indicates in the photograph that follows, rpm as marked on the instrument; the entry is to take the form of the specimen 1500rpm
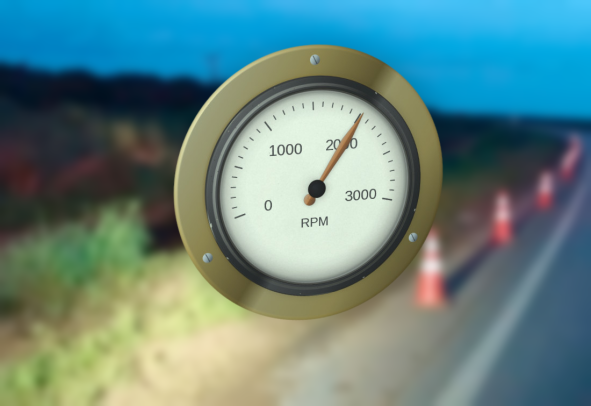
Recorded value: 2000rpm
